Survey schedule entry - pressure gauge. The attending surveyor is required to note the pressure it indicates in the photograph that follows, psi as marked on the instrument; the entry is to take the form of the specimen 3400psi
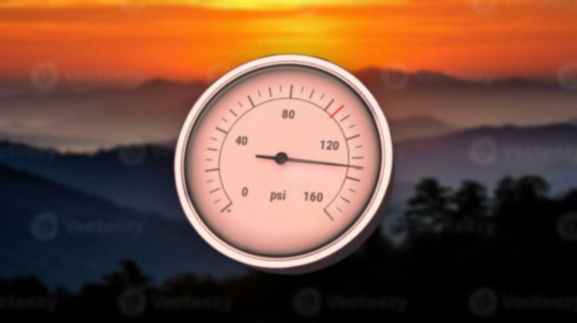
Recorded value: 135psi
